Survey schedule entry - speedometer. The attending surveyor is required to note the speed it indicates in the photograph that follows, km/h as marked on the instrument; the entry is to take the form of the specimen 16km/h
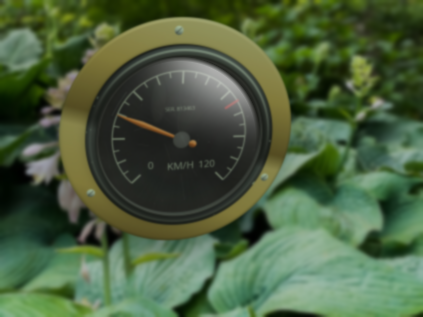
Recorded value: 30km/h
